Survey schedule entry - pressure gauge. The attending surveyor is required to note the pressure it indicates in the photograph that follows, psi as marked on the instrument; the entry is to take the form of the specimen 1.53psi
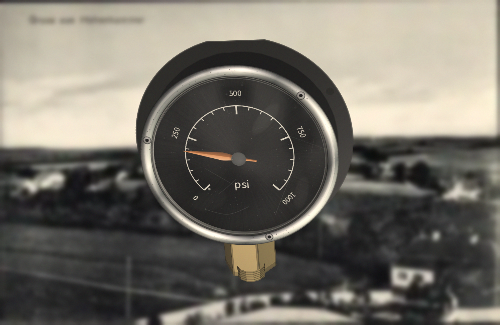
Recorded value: 200psi
